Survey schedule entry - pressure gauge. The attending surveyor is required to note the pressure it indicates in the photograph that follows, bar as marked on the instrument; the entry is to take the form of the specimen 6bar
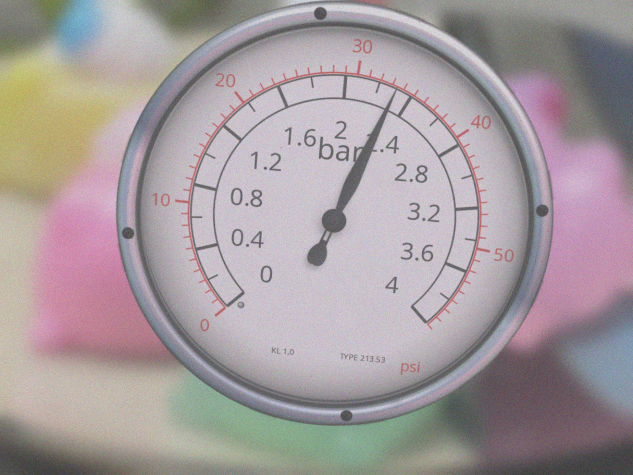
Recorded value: 2.3bar
